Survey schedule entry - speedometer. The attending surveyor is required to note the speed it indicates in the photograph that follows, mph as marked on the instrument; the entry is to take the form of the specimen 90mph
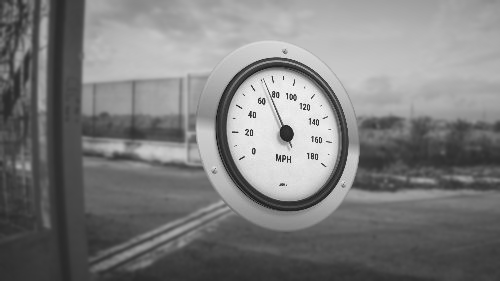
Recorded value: 70mph
